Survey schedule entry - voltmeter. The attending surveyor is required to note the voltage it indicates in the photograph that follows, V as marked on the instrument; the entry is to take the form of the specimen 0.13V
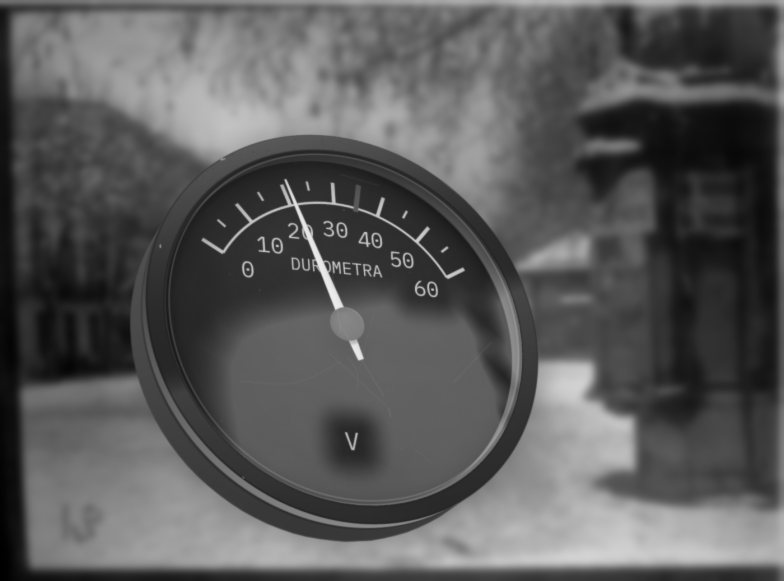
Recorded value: 20V
